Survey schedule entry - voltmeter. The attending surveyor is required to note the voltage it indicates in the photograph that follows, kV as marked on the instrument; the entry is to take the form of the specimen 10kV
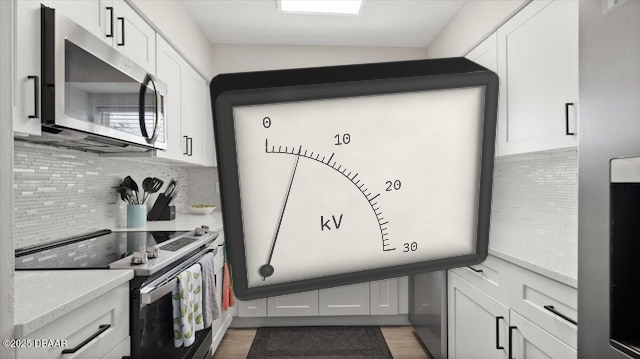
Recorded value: 5kV
